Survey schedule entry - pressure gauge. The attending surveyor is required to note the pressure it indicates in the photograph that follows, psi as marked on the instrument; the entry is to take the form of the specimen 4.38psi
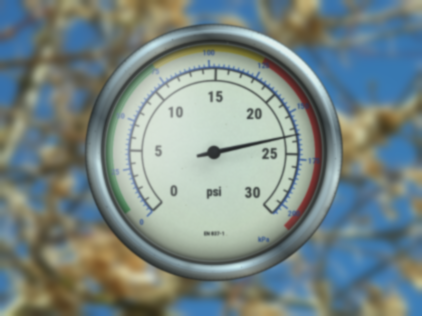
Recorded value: 23.5psi
